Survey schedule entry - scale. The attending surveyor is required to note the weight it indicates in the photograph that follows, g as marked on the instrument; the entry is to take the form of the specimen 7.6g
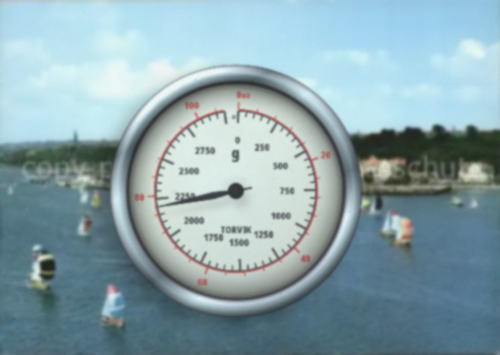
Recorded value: 2200g
